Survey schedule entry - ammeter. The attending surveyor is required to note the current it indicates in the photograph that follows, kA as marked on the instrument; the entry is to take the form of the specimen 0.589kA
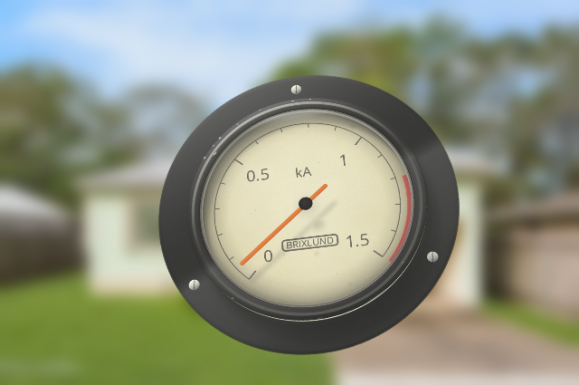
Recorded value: 0.05kA
